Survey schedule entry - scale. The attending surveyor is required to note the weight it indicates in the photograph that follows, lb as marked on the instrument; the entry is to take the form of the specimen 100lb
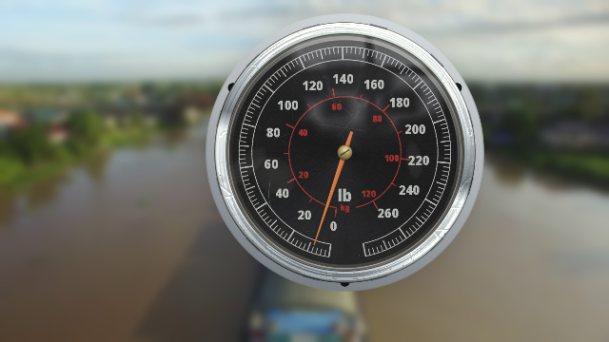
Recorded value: 8lb
